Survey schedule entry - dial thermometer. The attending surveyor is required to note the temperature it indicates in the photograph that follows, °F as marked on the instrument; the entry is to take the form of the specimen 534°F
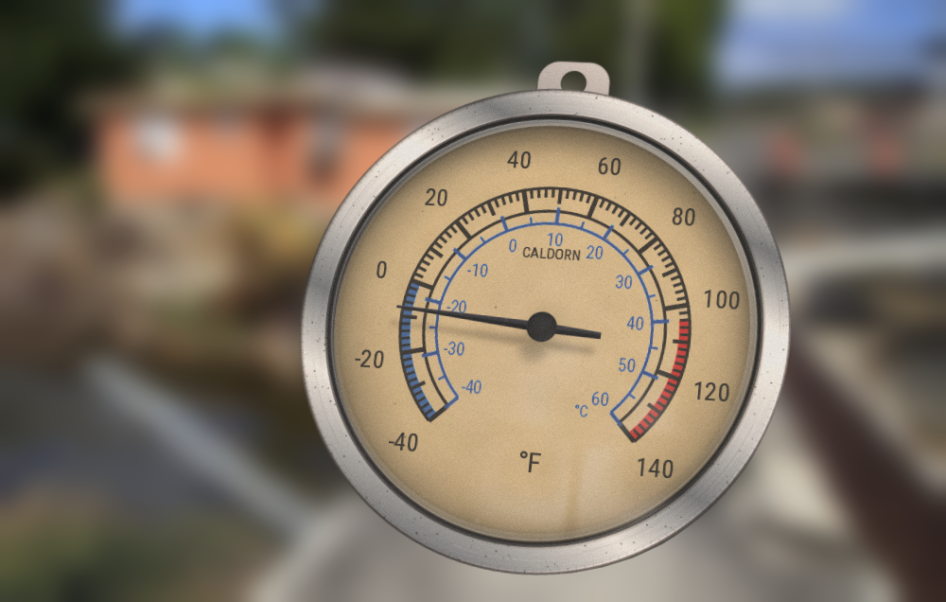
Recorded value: -8°F
